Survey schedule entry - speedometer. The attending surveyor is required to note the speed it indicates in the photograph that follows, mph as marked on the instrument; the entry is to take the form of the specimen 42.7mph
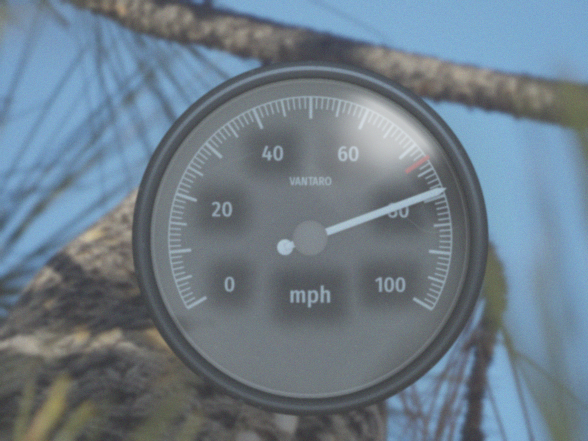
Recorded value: 79mph
